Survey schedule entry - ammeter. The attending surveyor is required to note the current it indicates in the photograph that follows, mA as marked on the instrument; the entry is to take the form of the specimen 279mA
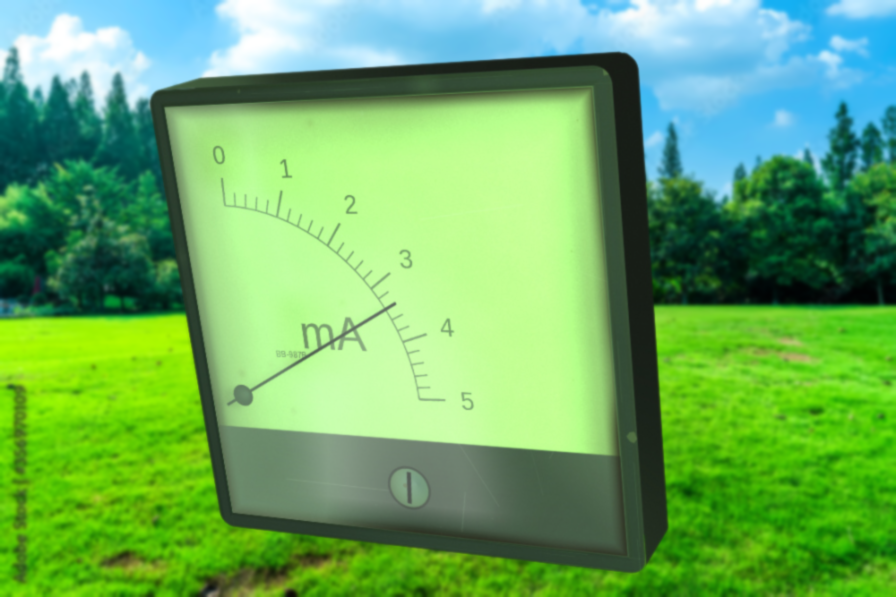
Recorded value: 3.4mA
